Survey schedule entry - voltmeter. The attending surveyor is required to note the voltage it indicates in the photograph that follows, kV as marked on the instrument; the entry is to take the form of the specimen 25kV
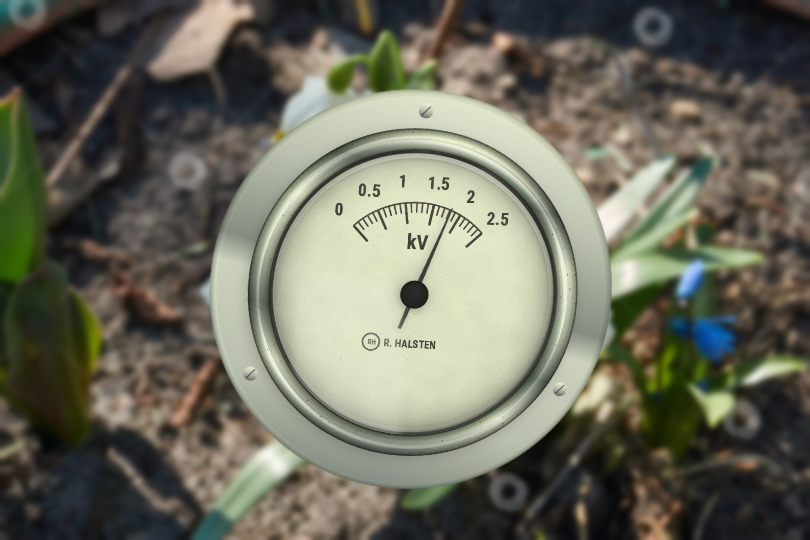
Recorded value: 1.8kV
